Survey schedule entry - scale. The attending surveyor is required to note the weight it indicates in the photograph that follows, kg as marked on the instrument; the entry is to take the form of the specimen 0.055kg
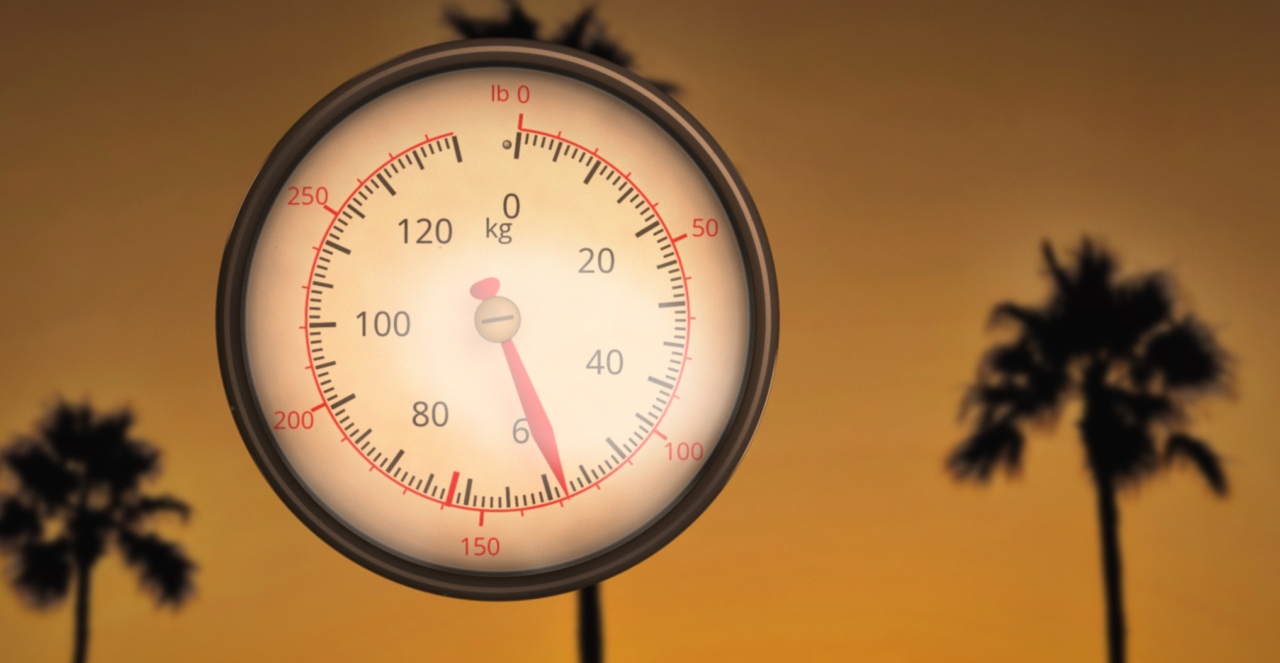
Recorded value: 58kg
